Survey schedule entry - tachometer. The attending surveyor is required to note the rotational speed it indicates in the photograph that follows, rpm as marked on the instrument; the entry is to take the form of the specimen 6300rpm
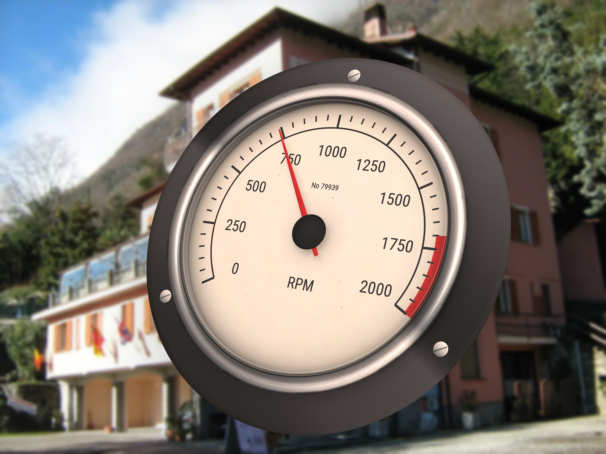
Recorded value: 750rpm
